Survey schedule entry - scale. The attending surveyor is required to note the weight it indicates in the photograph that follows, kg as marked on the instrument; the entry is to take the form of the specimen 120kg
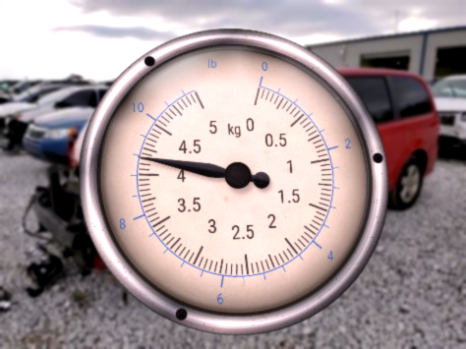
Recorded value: 4.15kg
